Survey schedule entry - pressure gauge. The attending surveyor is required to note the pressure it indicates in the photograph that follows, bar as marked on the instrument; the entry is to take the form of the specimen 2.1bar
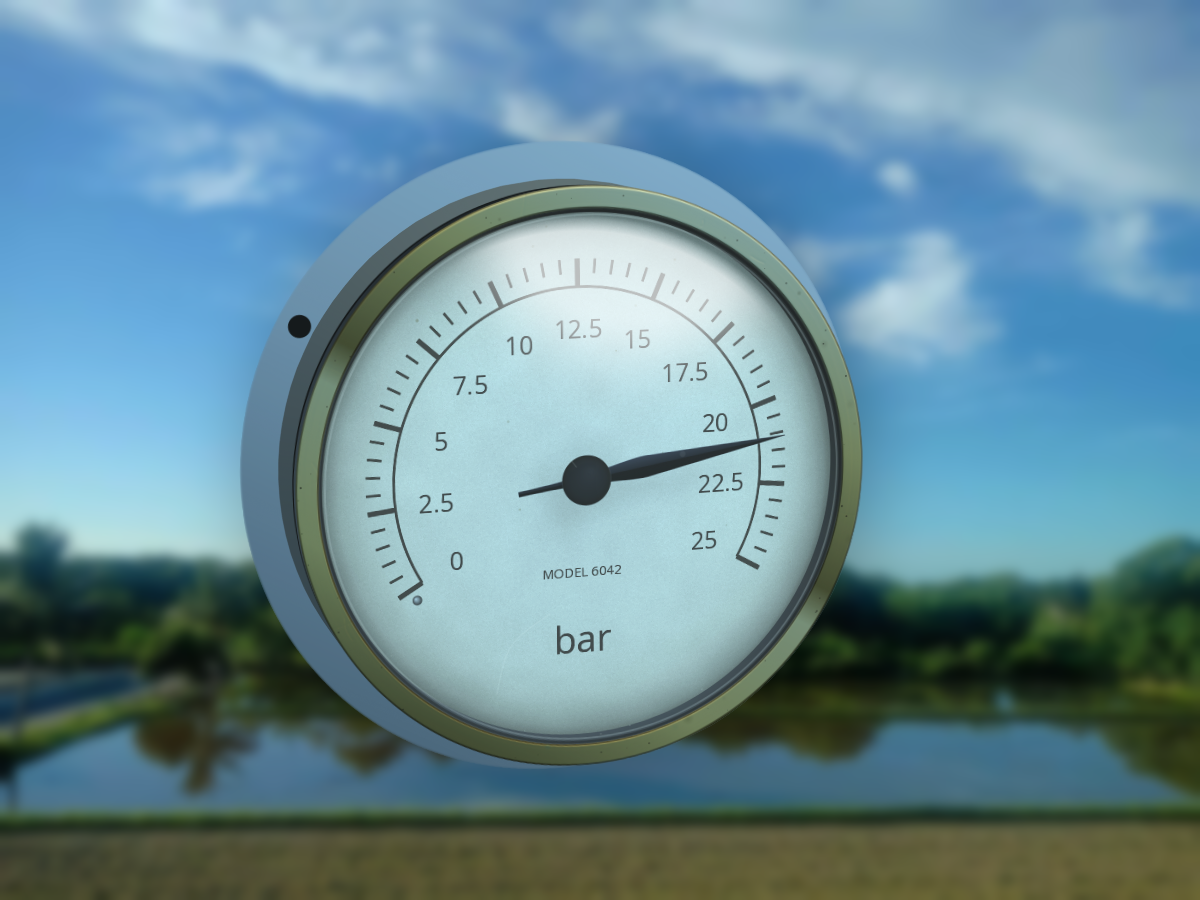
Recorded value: 21bar
